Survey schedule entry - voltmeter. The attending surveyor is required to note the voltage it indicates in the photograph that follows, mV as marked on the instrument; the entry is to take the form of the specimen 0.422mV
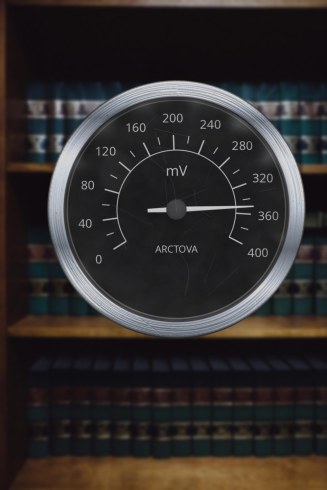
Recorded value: 350mV
